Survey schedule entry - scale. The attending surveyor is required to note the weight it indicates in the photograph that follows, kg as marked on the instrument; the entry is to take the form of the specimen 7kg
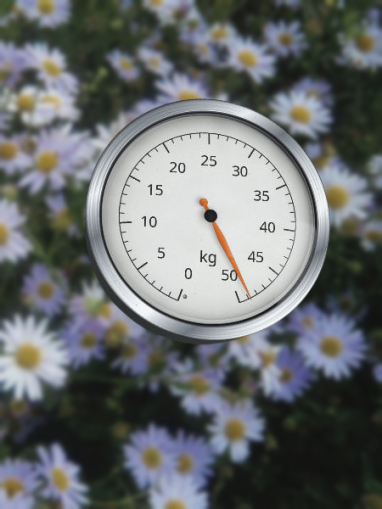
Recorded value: 49kg
